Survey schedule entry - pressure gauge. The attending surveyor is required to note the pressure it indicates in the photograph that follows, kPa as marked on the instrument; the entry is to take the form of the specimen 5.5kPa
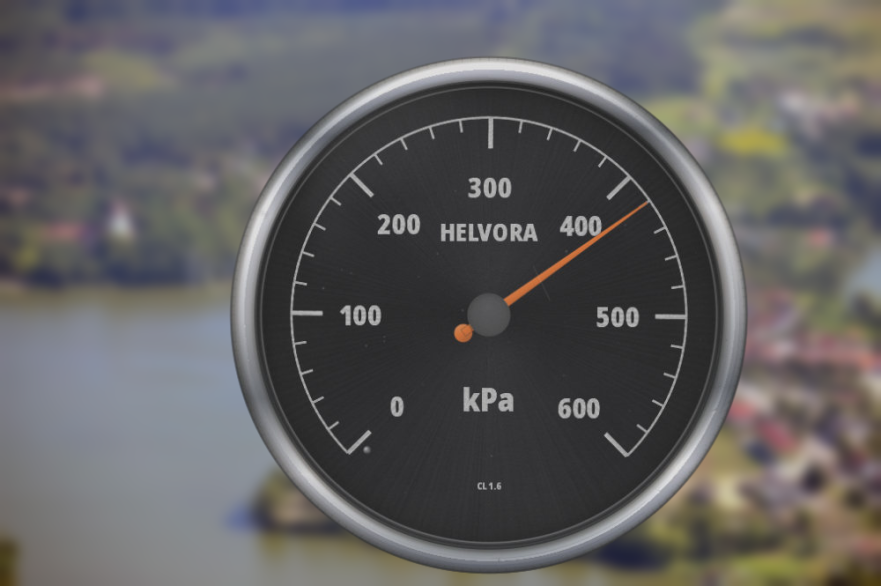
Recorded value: 420kPa
